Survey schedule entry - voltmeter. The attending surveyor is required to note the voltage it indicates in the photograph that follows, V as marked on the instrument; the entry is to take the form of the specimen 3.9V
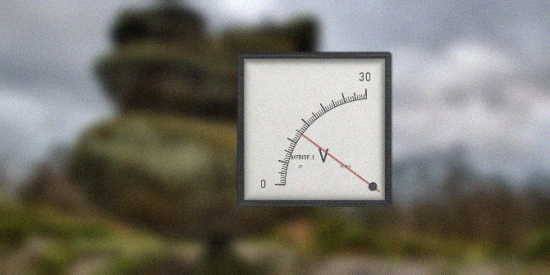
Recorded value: 12.5V
